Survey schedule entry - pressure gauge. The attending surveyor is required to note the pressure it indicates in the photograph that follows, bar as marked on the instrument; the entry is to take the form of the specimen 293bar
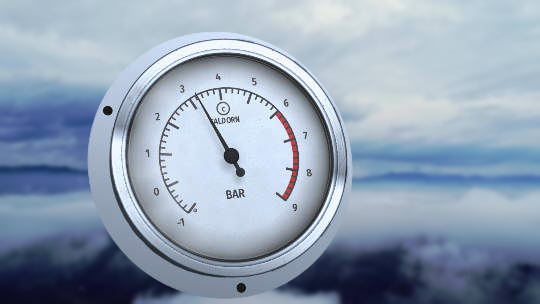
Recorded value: 3.2bar
